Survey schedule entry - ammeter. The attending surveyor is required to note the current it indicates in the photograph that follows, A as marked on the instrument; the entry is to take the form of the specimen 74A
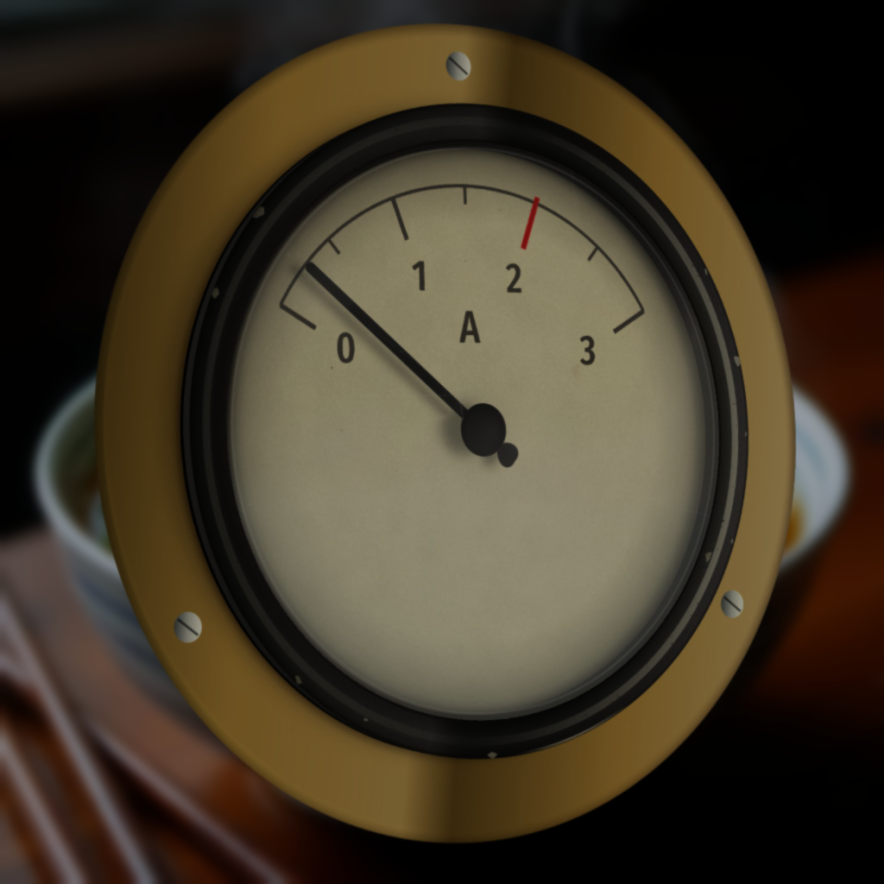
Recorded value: 0.25A
